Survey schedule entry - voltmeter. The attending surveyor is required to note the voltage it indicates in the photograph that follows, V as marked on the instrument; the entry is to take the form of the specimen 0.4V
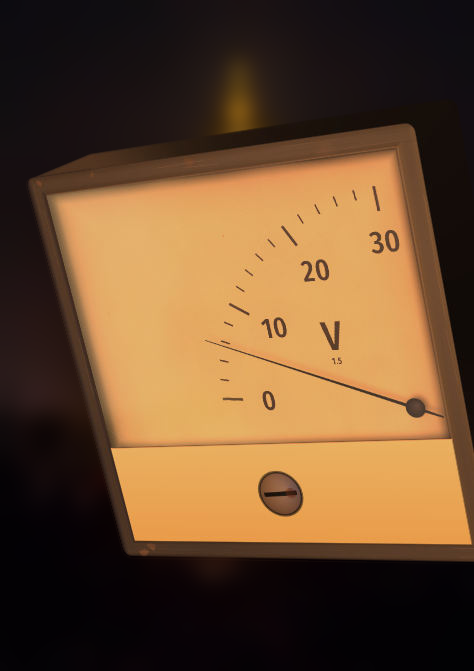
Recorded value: 6V
